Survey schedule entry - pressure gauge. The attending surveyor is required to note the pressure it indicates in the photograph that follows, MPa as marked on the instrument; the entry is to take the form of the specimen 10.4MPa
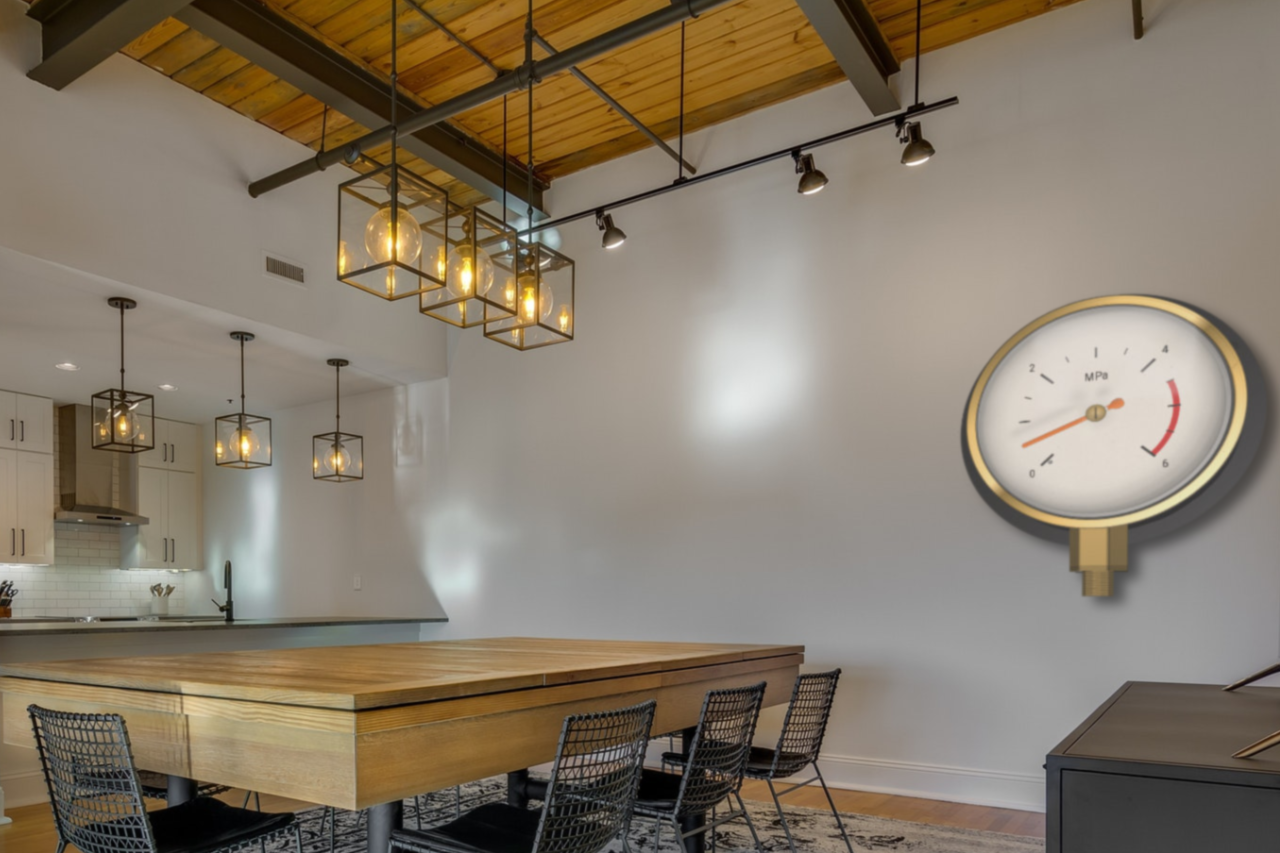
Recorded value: 0.5MPa
